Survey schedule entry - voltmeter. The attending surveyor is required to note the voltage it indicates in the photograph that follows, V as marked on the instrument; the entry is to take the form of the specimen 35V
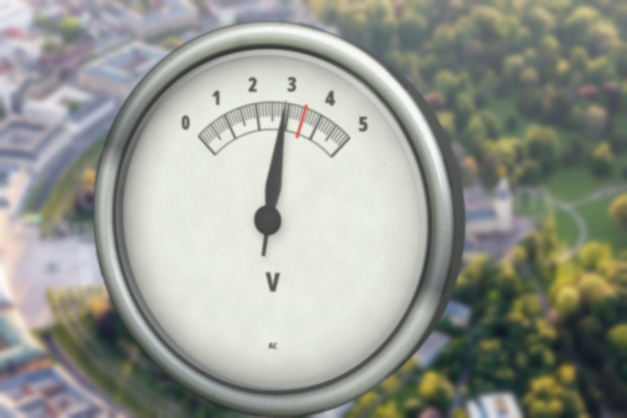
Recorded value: 3V
